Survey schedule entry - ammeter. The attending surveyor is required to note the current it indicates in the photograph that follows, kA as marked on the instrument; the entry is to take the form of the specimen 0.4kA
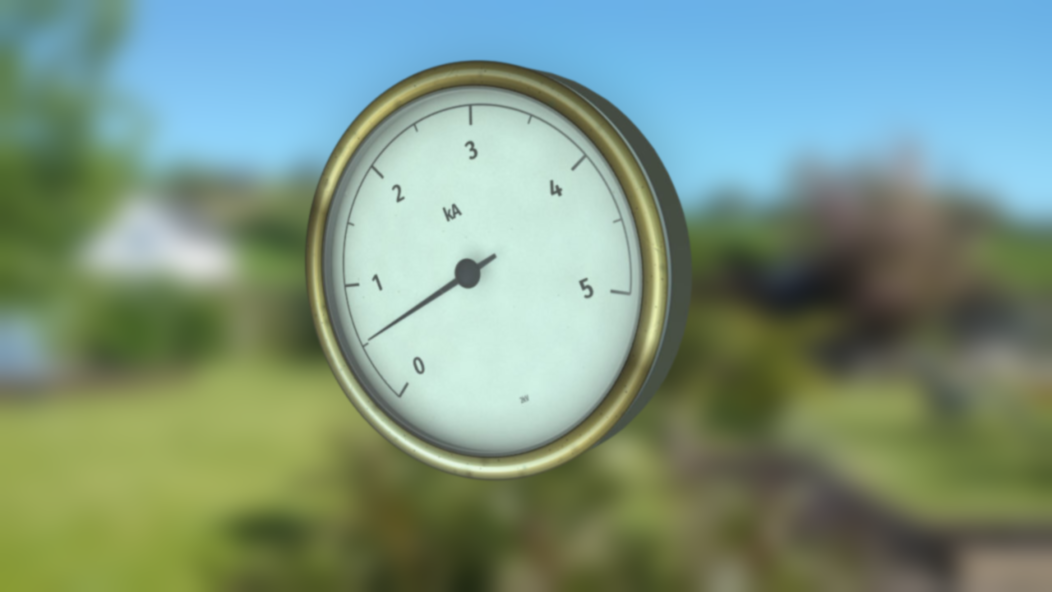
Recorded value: 0.5kA
